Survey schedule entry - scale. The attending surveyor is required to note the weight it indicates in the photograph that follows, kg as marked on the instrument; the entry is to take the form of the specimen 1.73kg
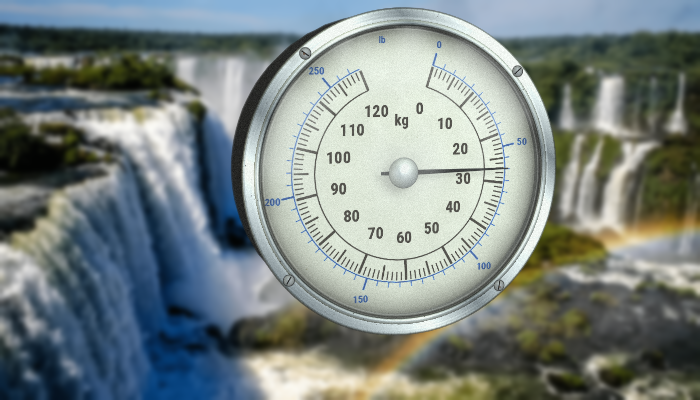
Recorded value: 27kg
